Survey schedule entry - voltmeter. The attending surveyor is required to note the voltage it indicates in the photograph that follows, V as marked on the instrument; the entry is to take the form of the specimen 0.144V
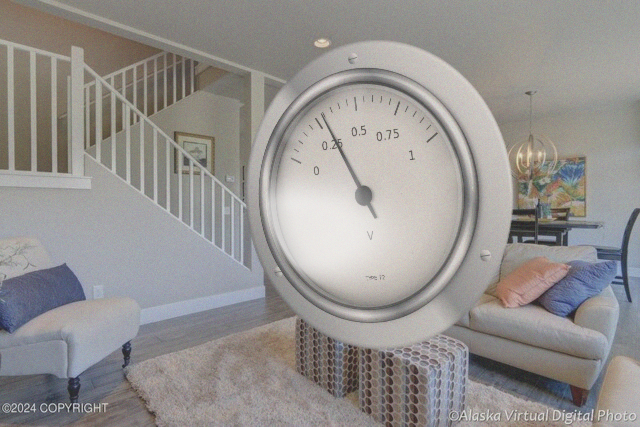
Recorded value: 0.3V
